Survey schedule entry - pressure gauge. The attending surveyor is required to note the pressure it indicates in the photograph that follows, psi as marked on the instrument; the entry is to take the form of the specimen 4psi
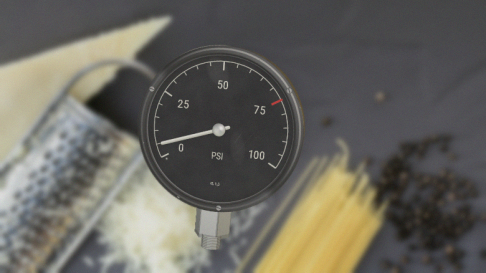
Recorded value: 5psi
